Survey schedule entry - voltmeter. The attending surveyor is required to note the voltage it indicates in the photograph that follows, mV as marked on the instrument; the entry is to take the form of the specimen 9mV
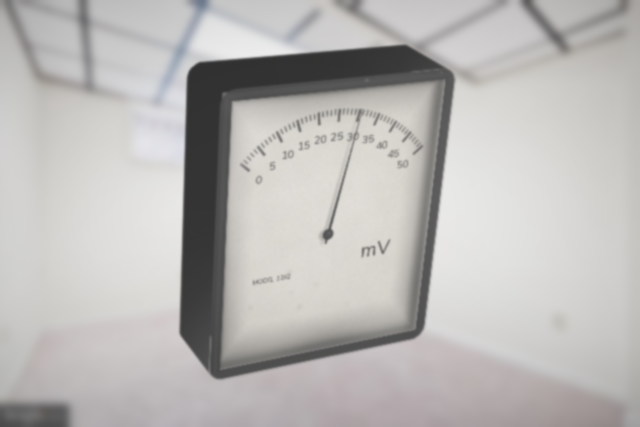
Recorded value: 30mV
